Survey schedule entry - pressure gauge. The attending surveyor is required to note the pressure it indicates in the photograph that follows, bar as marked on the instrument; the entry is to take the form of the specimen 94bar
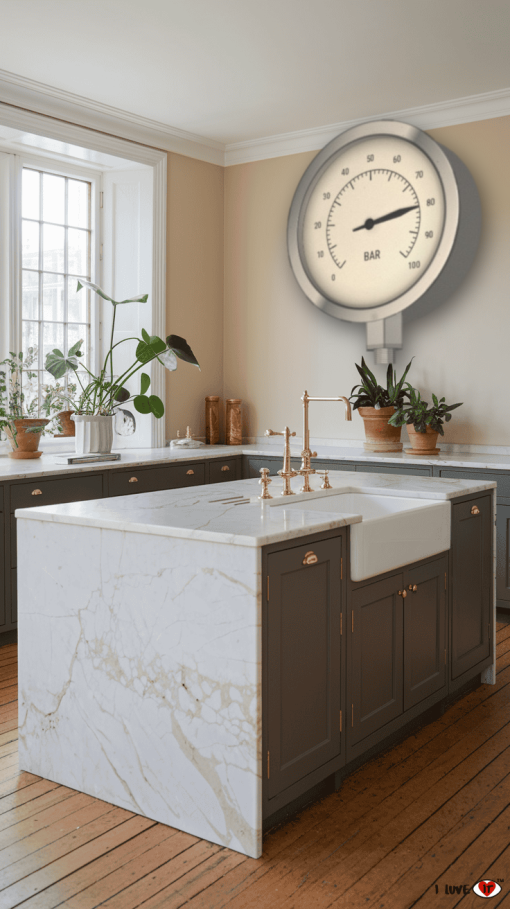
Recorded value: 80bar
